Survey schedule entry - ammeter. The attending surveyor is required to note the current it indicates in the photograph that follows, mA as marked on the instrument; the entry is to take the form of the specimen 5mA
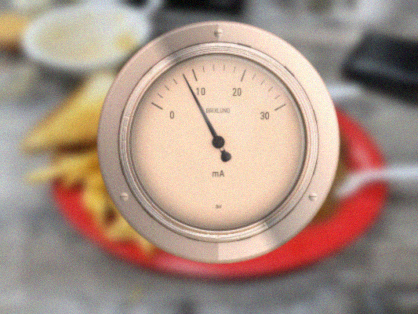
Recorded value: 8mA
